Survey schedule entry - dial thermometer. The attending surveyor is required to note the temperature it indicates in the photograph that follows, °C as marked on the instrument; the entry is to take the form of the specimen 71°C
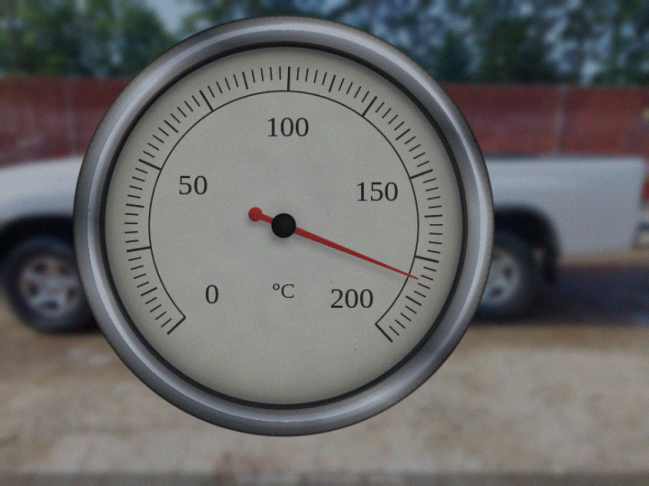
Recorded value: 181.25°C
